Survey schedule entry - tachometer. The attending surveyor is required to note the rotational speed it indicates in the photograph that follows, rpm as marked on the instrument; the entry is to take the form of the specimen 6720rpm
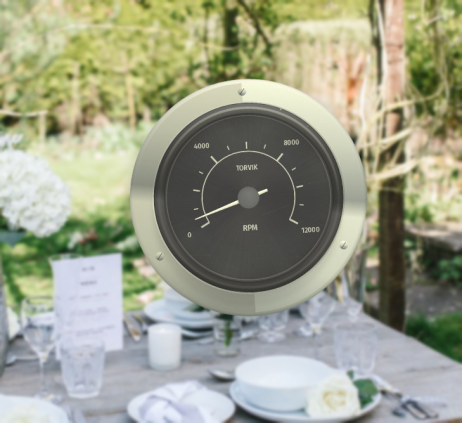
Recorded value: 500rpm
